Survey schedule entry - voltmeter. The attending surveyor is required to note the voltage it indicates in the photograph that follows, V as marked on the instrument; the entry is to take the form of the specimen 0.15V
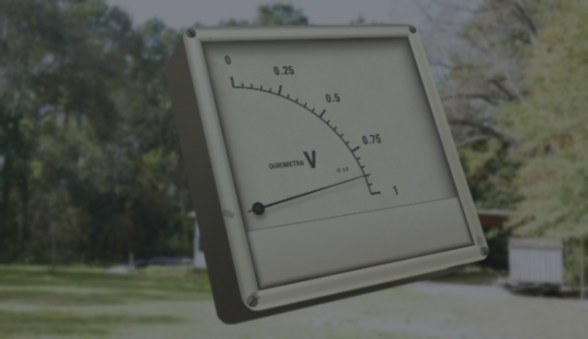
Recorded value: 0.9V
